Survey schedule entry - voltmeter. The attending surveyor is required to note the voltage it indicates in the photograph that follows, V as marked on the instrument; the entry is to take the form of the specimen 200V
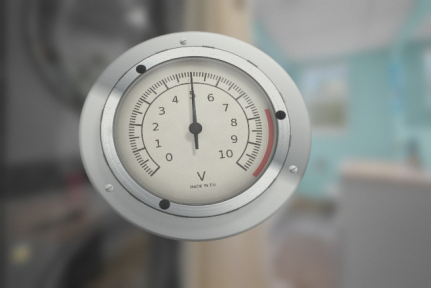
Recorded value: 5V
